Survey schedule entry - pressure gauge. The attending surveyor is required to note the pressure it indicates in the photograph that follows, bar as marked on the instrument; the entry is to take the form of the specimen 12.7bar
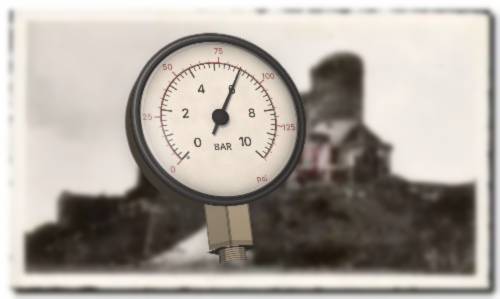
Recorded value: 6bar
